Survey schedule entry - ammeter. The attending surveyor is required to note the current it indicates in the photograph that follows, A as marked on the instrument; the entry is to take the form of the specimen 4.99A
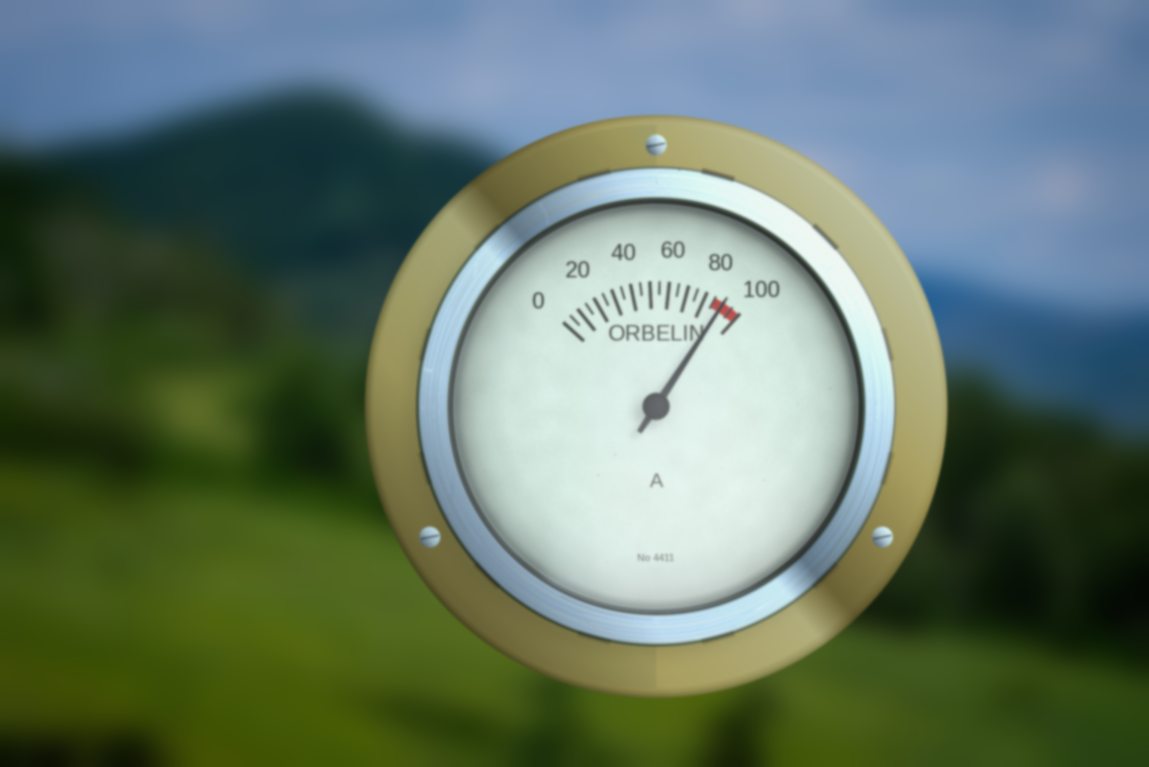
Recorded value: 90A
